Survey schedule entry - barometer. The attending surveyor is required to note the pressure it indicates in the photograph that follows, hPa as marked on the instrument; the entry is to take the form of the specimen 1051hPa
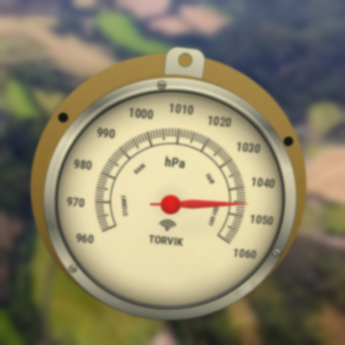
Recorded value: 1045hPa
